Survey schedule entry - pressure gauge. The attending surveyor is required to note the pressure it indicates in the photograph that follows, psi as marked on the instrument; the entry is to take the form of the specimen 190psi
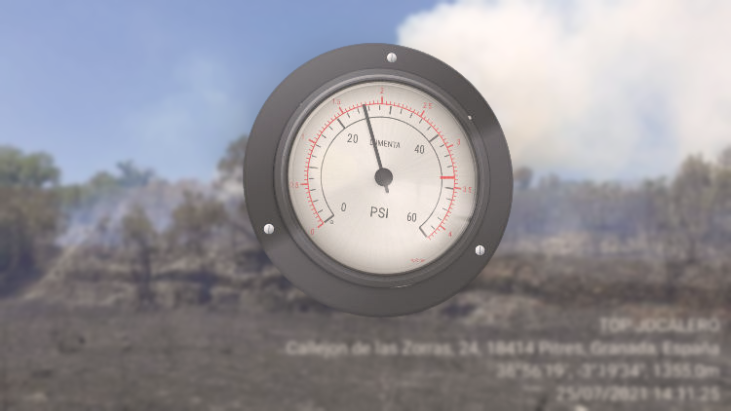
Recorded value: 25psi
